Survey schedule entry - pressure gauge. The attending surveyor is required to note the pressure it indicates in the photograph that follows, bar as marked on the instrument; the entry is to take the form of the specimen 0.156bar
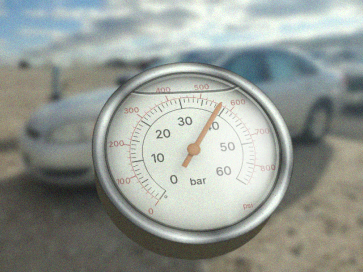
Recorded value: 39bar
